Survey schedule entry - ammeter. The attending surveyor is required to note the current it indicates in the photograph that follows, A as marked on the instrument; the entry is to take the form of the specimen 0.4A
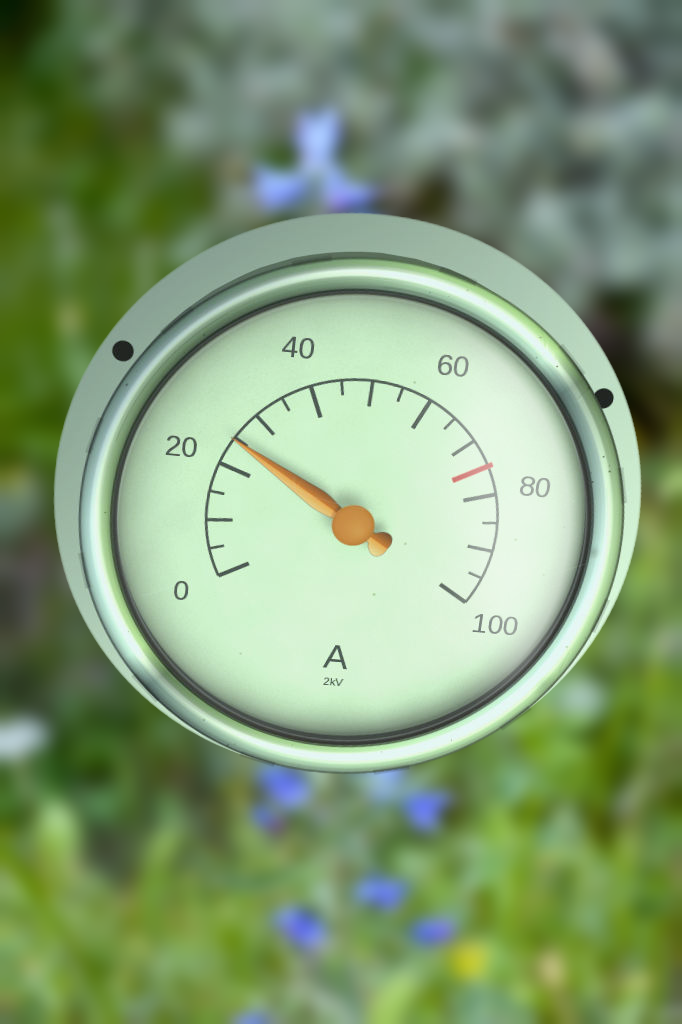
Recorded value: 25A
